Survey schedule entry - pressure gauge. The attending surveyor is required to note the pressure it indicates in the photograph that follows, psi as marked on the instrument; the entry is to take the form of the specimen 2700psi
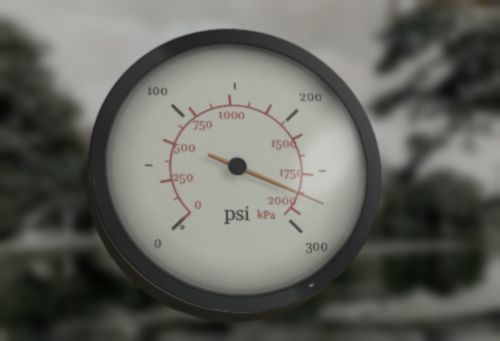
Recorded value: 275psi
